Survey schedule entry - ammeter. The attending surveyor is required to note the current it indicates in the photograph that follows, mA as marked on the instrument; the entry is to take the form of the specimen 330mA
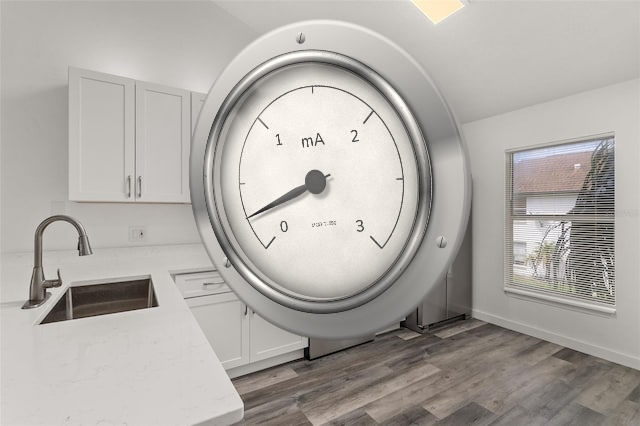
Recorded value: 0.25mA
